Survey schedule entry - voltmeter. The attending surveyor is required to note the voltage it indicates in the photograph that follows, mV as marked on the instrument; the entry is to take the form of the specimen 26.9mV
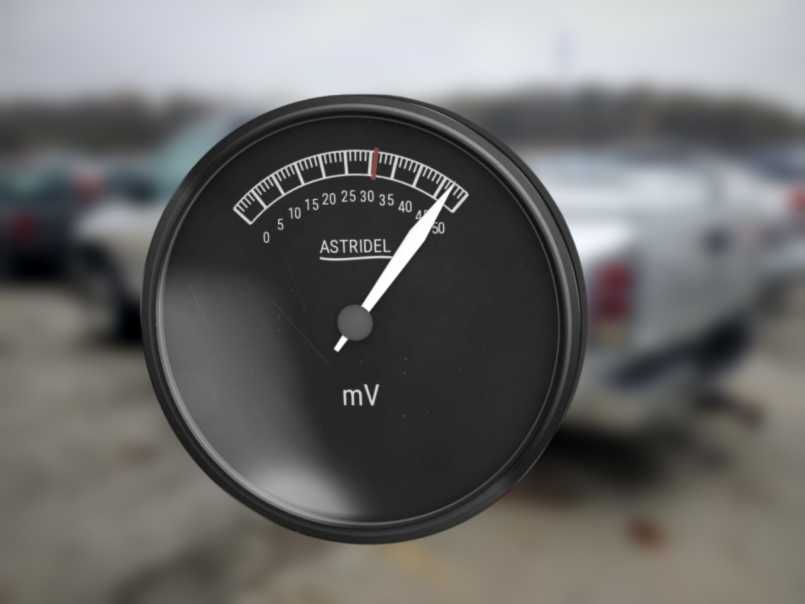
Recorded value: 47mV
